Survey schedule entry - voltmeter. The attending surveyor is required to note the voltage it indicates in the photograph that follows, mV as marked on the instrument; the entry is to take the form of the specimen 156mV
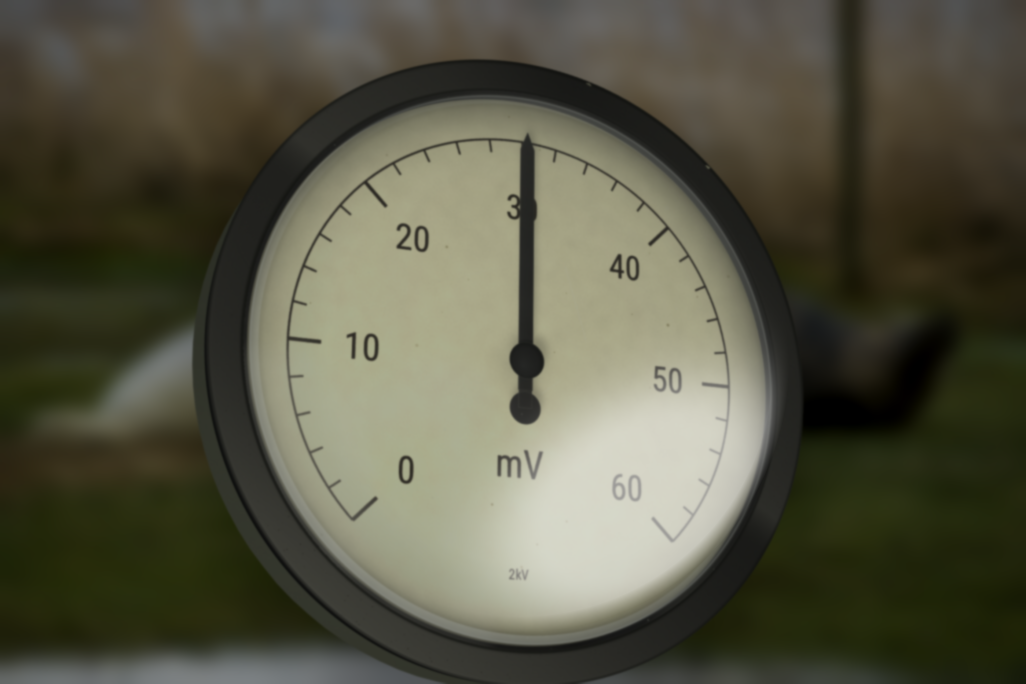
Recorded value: 30mV
